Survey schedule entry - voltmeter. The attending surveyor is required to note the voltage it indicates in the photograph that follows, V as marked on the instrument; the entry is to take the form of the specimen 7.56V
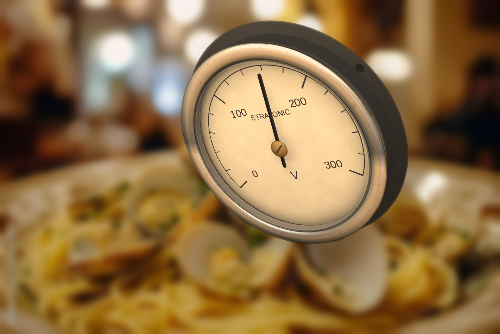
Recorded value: 160V
